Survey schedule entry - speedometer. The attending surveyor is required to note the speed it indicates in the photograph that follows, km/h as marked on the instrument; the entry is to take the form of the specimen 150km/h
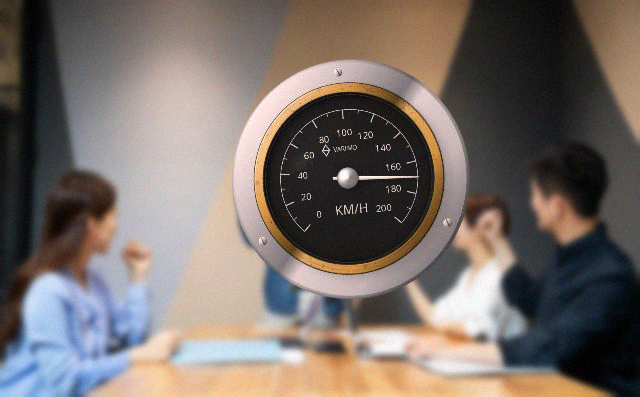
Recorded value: 170km/h
